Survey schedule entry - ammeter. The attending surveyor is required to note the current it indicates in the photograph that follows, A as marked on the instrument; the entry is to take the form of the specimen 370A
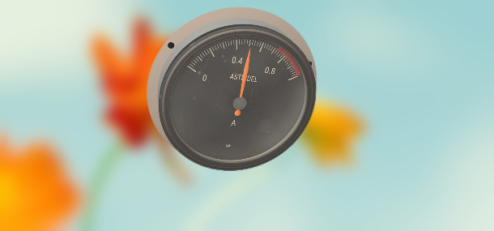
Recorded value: 0.5A
